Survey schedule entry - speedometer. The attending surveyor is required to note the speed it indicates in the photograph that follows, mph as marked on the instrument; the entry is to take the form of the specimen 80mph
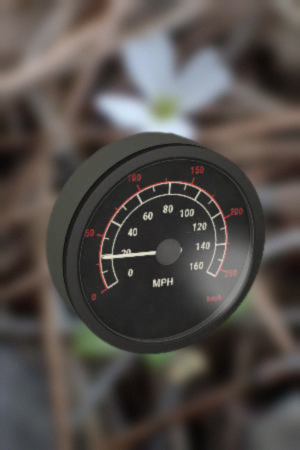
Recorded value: 20mph
